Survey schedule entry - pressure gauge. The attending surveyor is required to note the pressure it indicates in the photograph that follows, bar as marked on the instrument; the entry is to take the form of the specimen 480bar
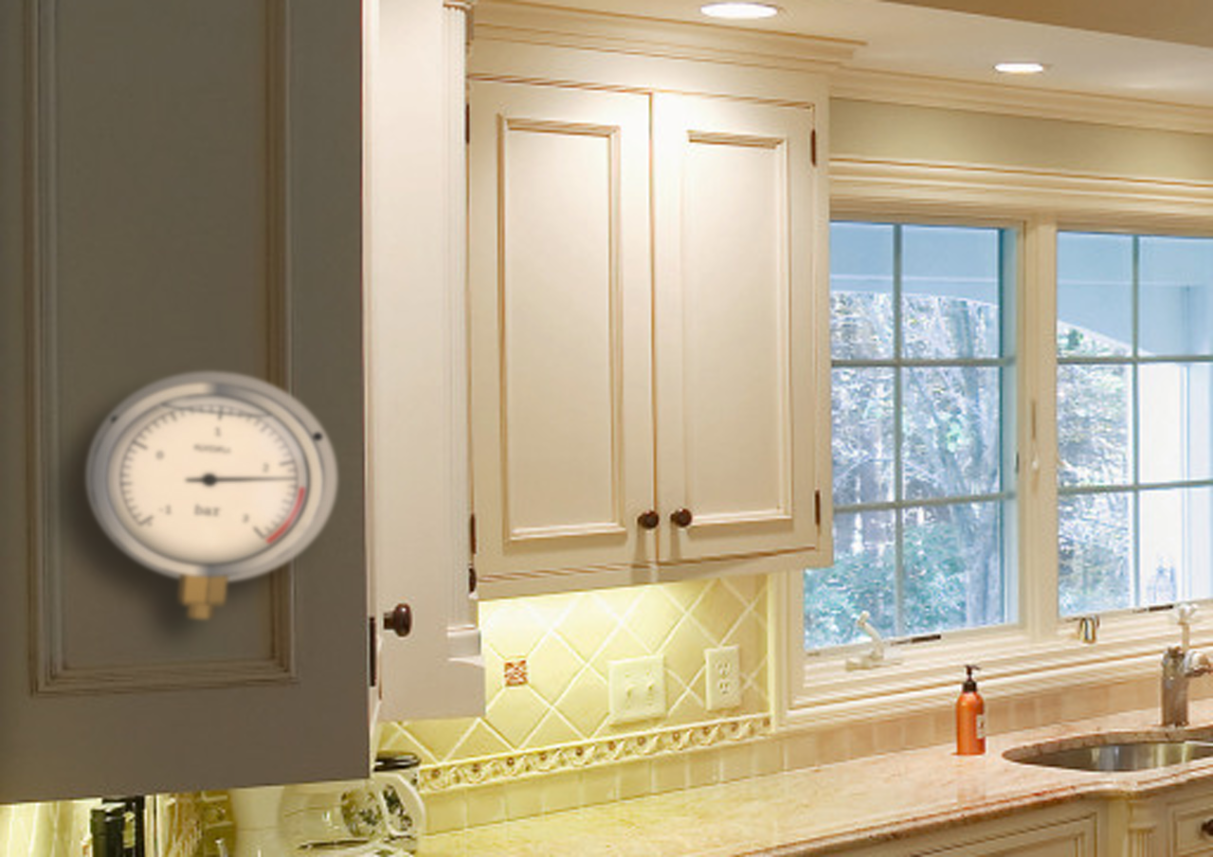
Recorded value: 2.2bar
